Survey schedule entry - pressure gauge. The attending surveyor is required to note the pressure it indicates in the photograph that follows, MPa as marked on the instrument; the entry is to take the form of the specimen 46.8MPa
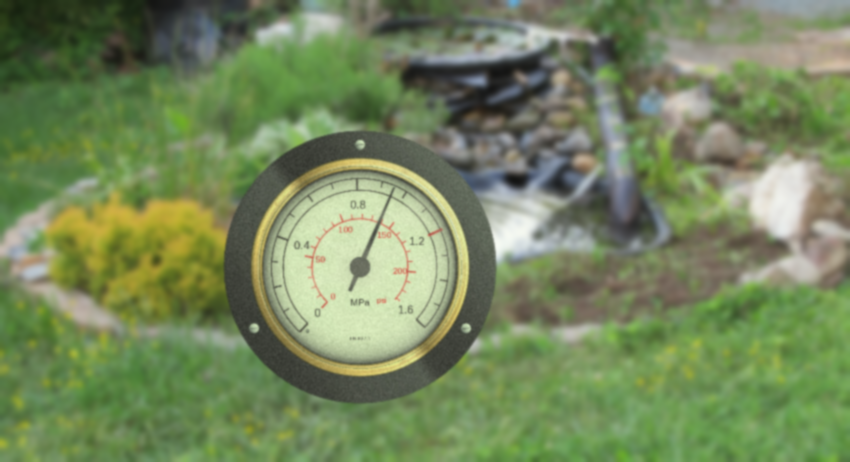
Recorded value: 0.95MPa
